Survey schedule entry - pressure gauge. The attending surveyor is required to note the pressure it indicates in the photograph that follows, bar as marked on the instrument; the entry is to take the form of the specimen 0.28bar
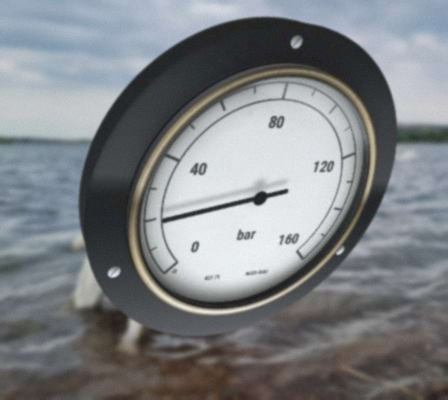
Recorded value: 20bar
